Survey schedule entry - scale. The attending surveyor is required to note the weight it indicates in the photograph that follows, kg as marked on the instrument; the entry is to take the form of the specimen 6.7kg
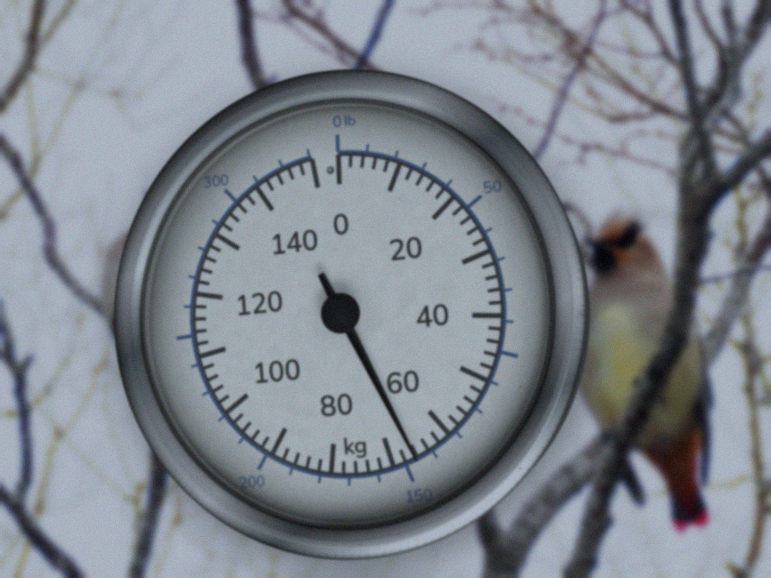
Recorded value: 66kg
